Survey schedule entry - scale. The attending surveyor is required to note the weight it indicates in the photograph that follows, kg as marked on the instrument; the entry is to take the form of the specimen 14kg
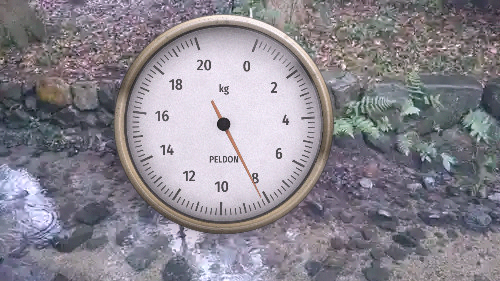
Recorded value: 8.2kg
